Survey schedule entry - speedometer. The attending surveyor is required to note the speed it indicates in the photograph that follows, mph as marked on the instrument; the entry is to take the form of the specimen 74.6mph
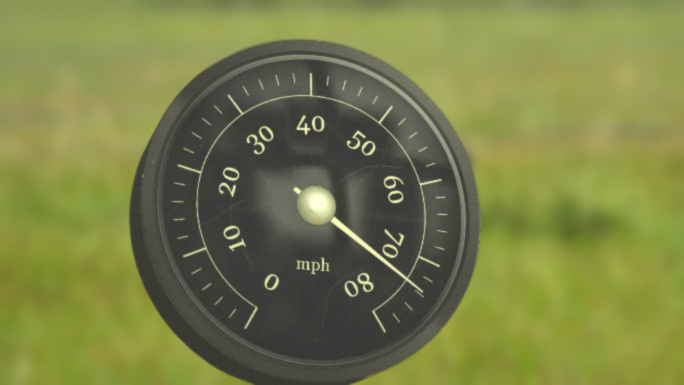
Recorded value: 74mph
